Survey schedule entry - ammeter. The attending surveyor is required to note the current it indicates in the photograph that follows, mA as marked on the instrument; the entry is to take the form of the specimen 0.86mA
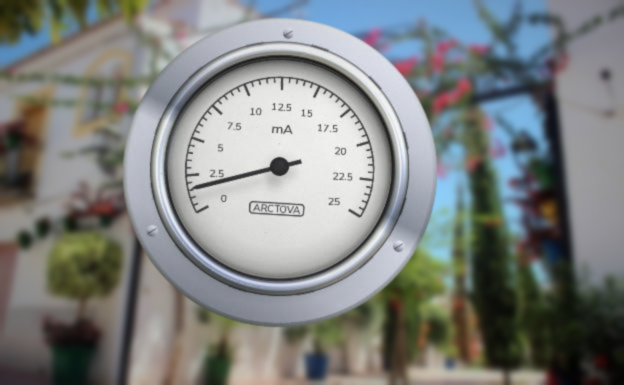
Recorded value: 1.5mA
